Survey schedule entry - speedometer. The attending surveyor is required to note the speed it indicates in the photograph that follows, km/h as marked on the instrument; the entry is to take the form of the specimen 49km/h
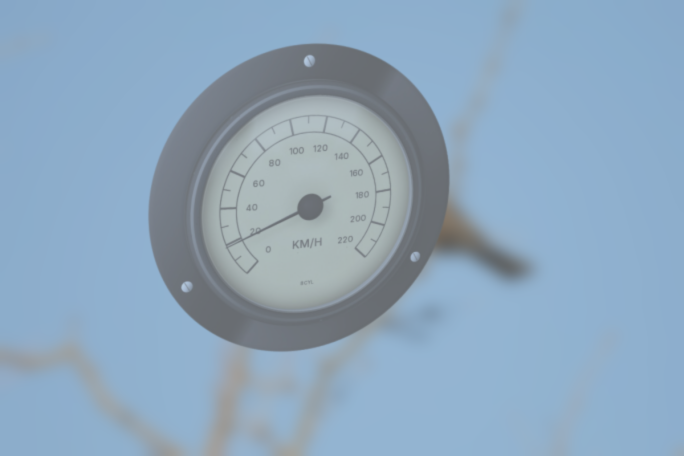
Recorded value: 20km/h
